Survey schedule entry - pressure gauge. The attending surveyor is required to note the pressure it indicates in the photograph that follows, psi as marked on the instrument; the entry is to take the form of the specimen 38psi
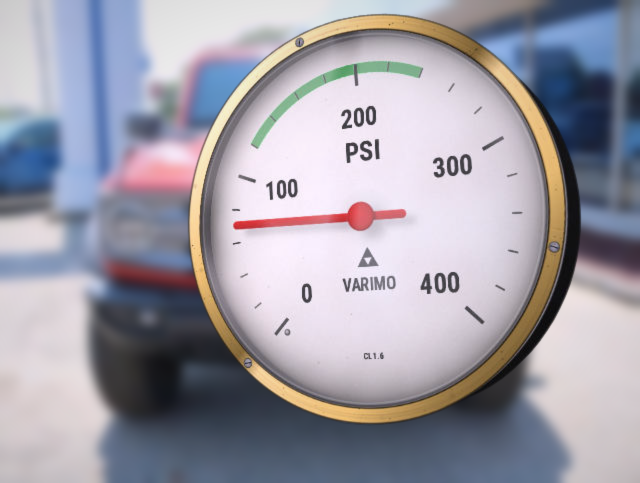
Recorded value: 70psi
